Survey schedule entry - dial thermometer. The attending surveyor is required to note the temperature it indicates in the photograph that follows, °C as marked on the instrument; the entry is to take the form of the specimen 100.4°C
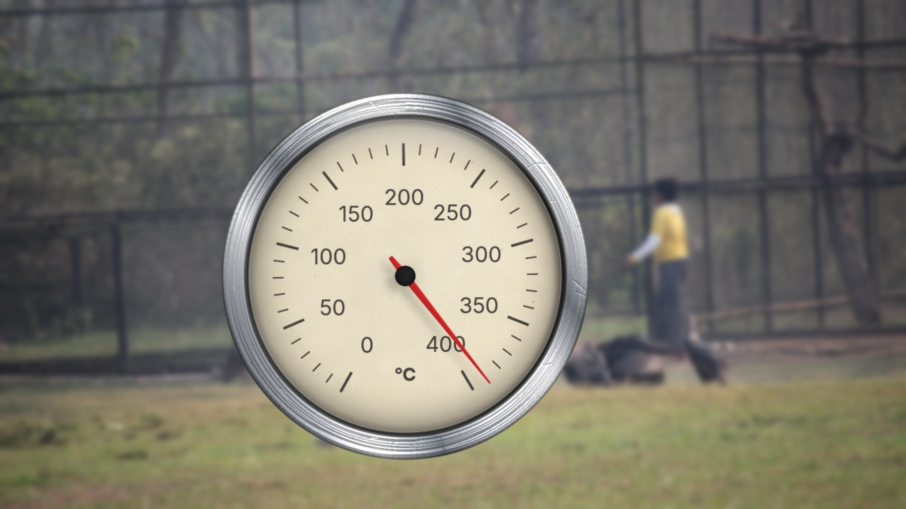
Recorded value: 390°C
